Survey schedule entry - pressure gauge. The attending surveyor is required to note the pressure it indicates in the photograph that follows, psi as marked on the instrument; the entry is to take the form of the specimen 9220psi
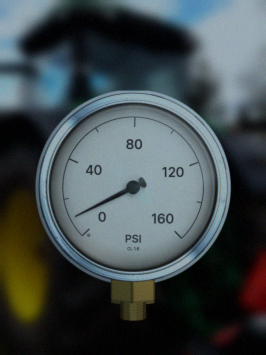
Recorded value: 10psi
